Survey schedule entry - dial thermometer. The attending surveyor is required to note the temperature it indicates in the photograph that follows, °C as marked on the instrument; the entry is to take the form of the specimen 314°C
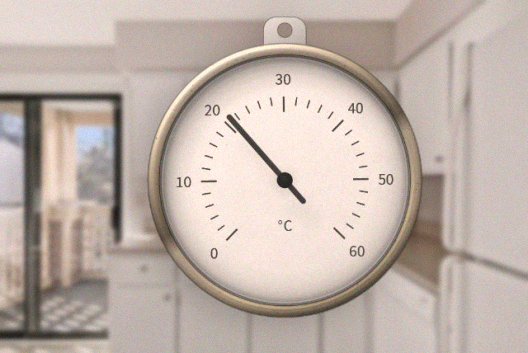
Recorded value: 21°C
